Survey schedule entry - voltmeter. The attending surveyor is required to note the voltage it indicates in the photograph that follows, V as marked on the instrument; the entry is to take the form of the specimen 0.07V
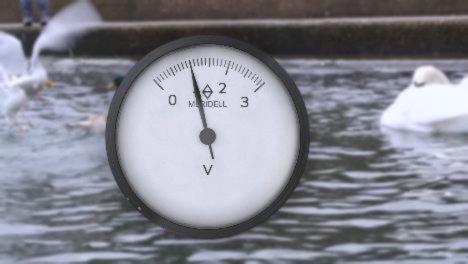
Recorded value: 1V
